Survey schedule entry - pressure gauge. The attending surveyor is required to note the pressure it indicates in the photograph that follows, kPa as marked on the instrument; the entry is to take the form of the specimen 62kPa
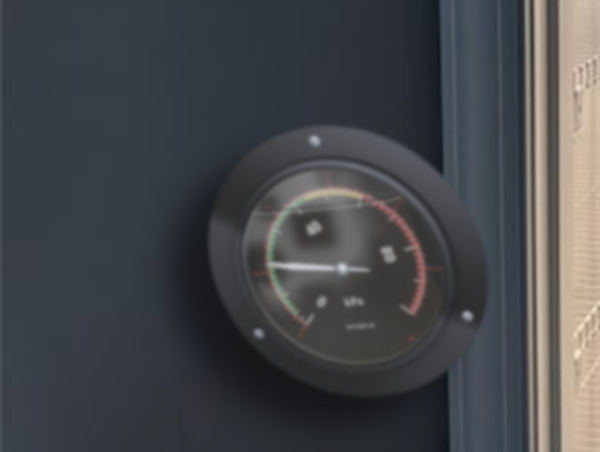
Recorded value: 20kPa
